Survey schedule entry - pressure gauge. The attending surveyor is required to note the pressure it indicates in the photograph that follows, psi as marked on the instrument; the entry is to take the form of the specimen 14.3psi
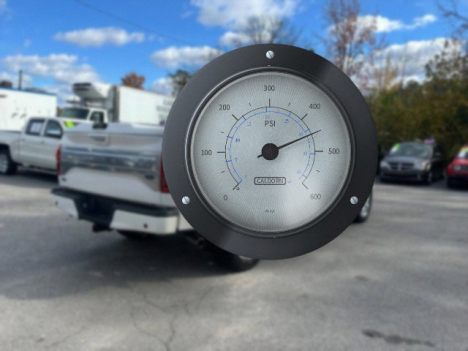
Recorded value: 450psi
